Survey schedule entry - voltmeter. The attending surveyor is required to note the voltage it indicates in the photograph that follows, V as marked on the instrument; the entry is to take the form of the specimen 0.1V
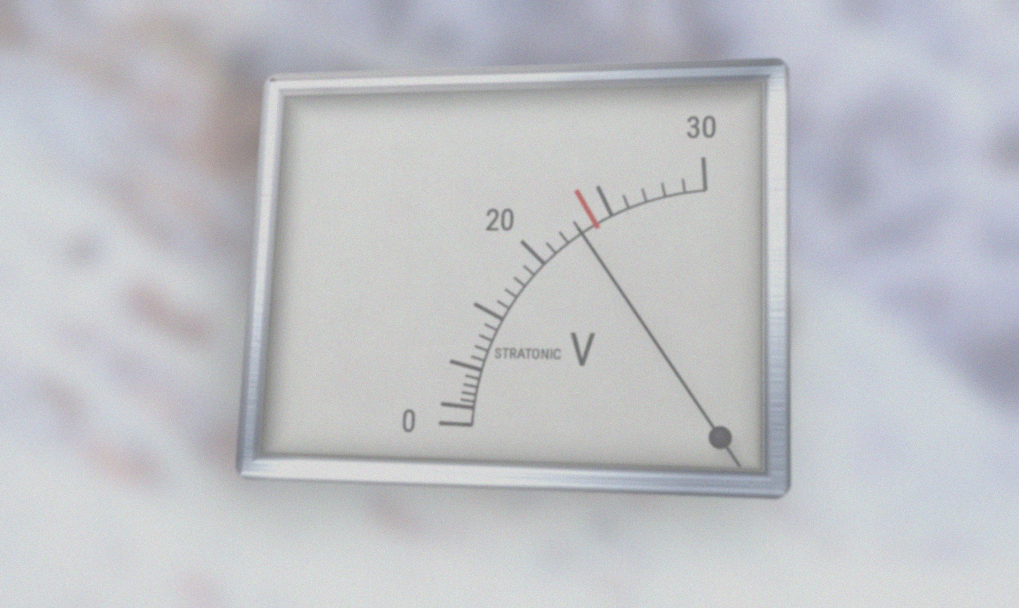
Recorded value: 23V
